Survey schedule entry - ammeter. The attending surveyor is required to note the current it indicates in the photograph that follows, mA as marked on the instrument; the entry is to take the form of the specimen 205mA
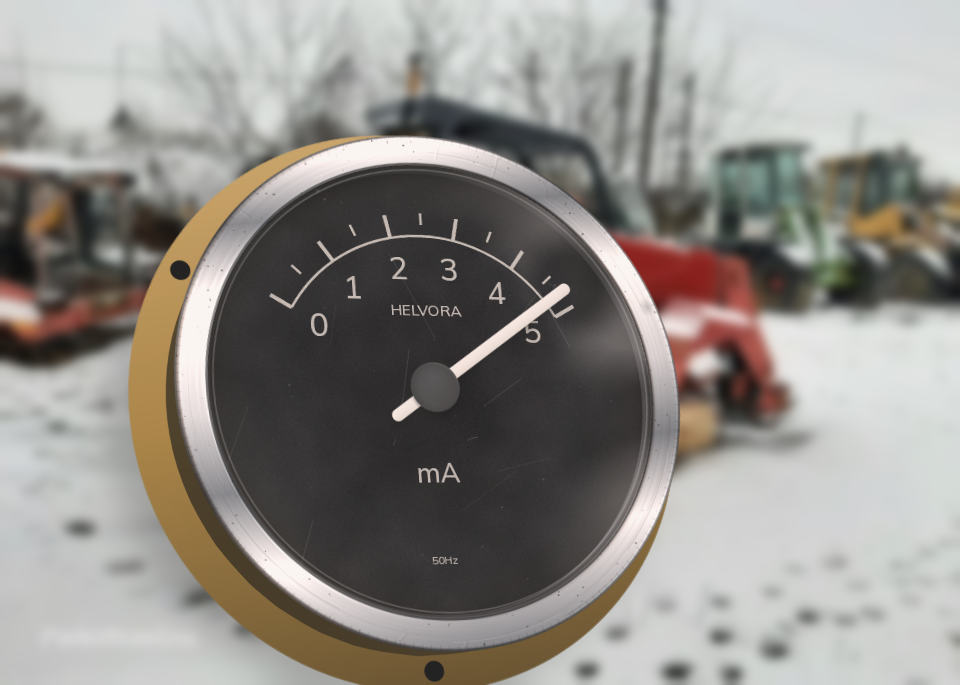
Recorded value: 4.75mA
